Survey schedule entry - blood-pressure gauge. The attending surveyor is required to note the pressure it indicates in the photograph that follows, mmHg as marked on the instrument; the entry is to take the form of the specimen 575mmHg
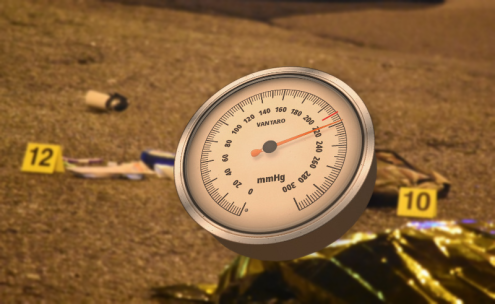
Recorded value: 220mmHg
